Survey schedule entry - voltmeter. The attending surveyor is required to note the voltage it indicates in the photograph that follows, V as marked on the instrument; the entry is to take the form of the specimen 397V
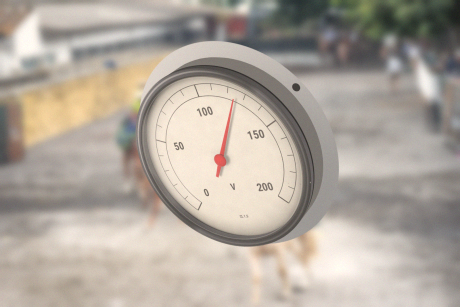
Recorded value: 125V
